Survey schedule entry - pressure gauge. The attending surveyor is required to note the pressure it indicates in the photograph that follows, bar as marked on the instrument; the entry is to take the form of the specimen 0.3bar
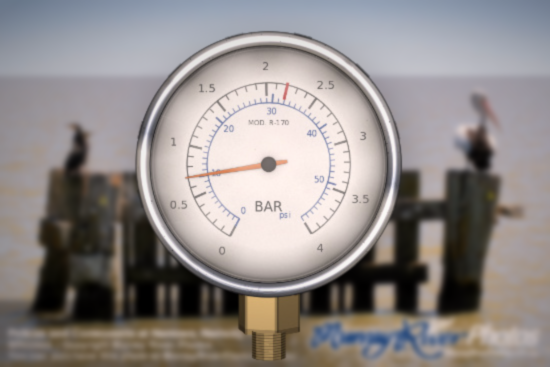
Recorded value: 0.7bar
